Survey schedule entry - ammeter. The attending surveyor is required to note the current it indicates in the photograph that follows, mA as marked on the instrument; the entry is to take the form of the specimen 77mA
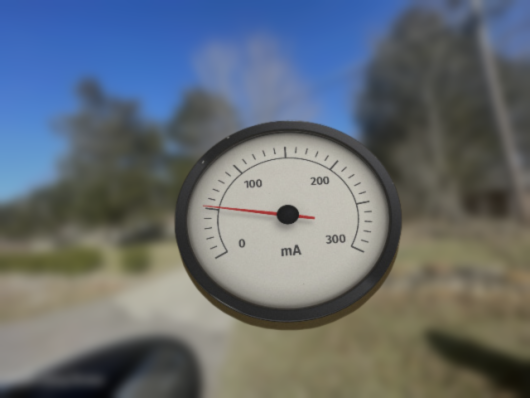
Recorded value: 50mA
